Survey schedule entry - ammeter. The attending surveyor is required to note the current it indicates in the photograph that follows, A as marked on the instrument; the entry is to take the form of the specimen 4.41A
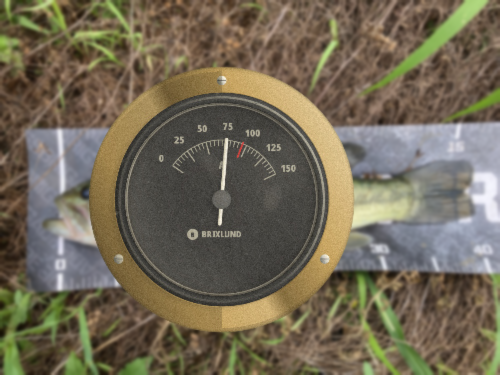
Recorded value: 75A
